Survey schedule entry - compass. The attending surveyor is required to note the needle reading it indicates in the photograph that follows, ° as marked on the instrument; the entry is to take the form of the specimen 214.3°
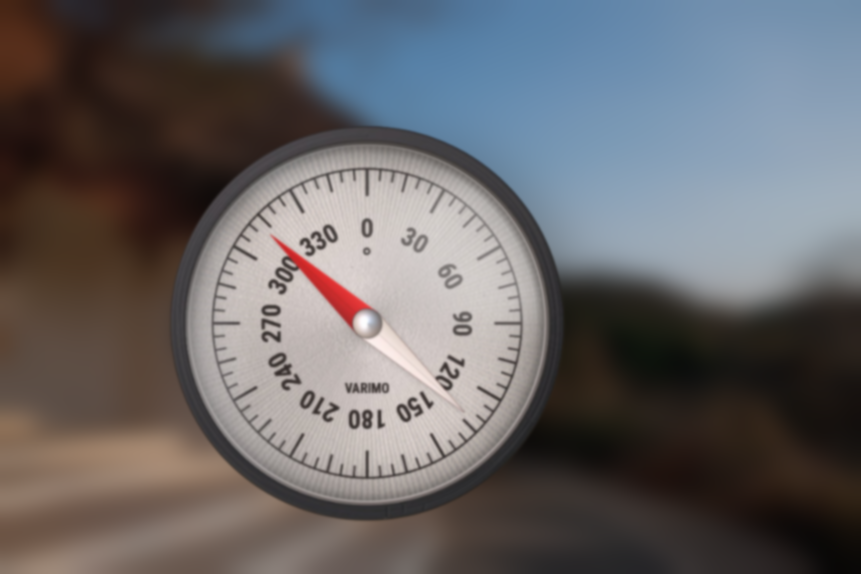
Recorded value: 312.5°
